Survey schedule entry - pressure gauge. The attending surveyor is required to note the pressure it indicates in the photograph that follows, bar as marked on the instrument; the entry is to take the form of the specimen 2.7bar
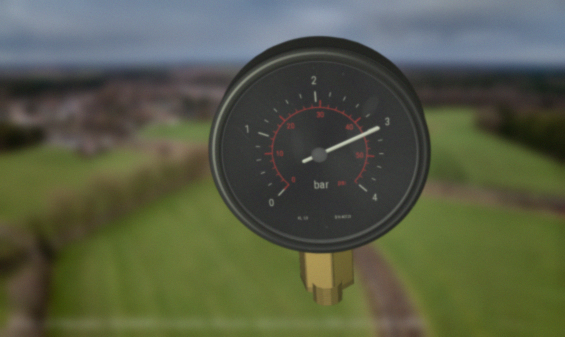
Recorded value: 3bar
